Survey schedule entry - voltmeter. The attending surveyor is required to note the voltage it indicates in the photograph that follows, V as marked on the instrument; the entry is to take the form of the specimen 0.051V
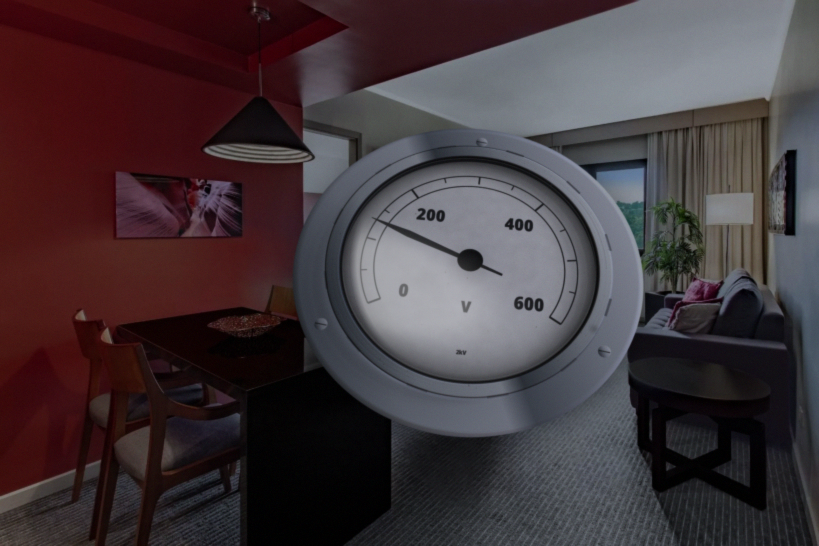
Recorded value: 125V
